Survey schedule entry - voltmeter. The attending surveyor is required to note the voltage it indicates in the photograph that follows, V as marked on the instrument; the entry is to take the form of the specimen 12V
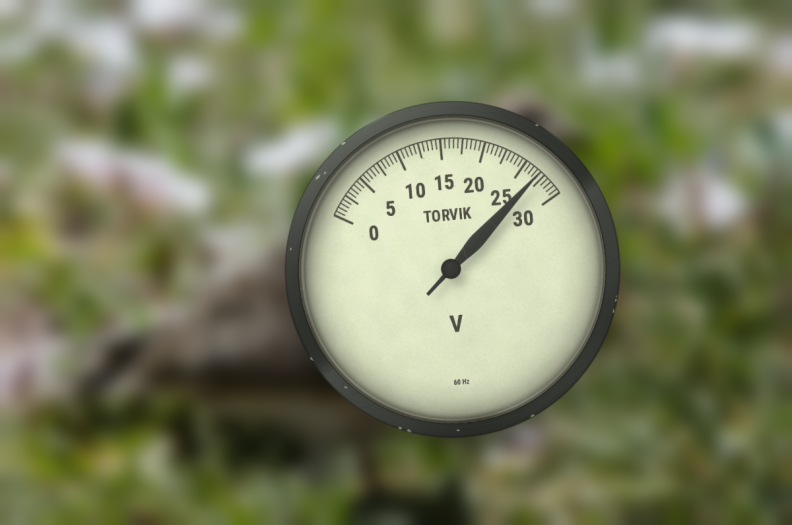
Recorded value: 27V
